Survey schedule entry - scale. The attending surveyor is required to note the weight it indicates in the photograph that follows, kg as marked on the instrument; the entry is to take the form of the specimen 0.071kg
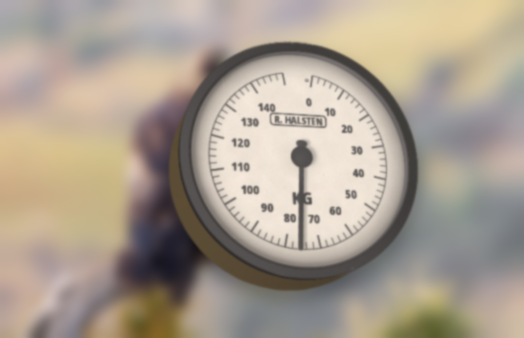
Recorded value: 76kg
